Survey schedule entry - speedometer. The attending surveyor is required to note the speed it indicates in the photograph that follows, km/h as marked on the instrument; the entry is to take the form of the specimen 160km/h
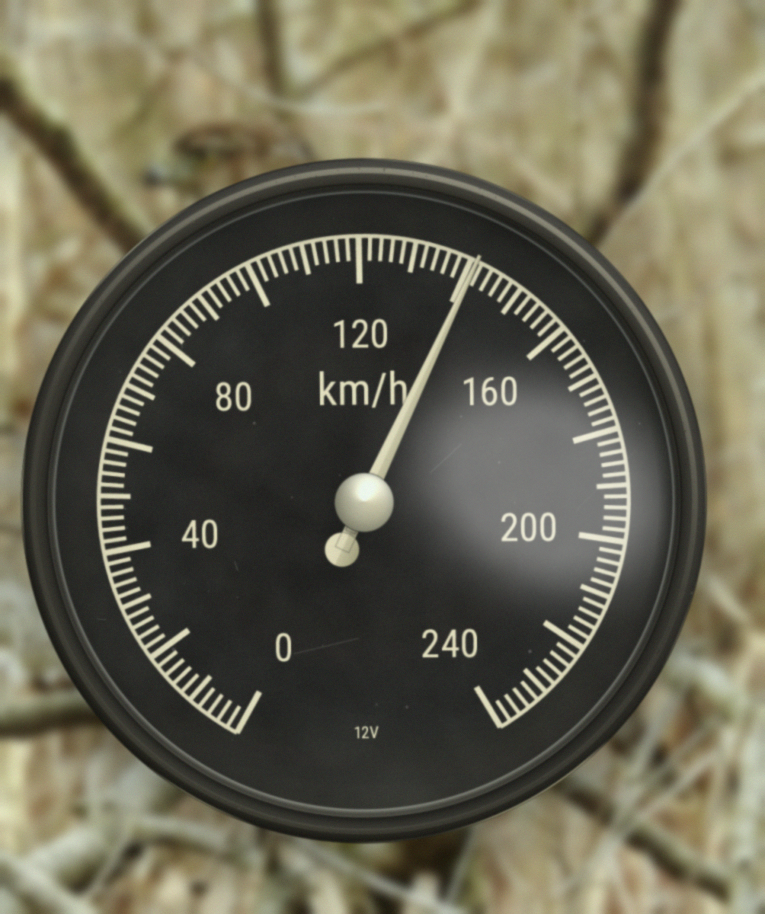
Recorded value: 141km/h
